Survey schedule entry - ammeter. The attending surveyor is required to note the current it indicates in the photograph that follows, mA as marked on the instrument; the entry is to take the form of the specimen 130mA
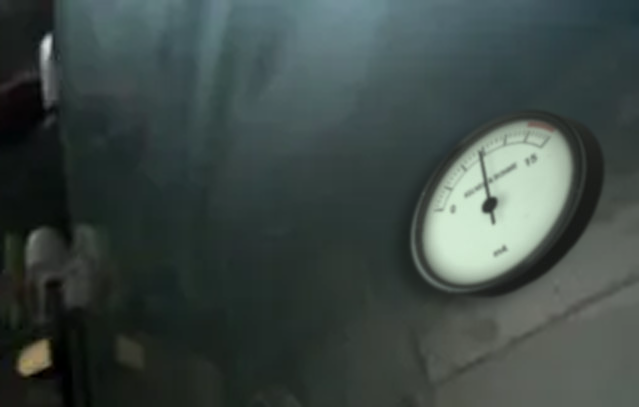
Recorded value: 7.5mA
